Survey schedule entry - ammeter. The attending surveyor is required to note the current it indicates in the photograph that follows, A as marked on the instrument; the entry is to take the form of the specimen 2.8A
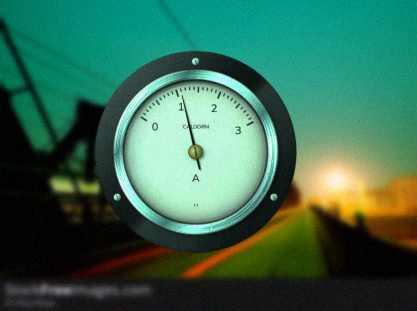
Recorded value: 1.1A
